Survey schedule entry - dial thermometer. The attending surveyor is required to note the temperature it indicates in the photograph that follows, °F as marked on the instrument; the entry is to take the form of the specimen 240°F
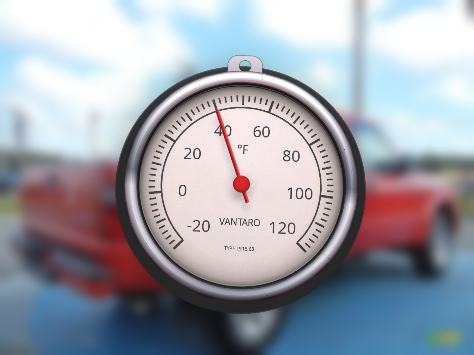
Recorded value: 40°F
